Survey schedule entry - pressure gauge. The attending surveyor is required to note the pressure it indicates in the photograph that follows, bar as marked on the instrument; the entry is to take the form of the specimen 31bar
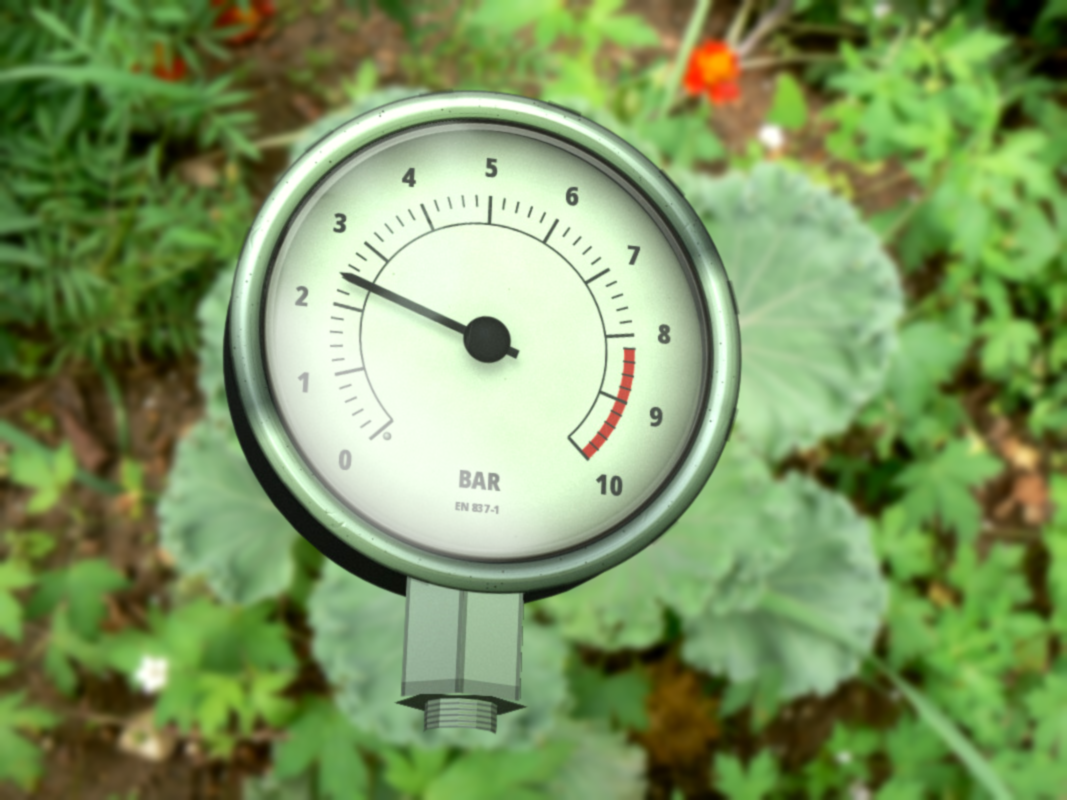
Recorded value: 2.4bar
